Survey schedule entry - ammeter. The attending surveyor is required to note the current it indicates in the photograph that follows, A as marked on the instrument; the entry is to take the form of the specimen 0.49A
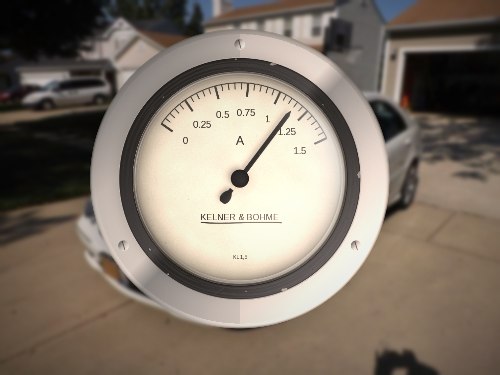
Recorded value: 1.15A
